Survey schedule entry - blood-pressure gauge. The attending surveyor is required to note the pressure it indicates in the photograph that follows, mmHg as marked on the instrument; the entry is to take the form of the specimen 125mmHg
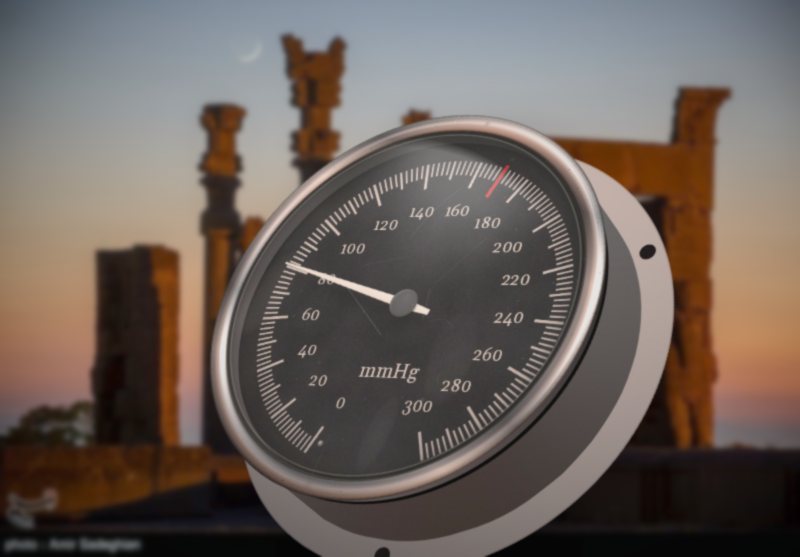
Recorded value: 80mmHg
